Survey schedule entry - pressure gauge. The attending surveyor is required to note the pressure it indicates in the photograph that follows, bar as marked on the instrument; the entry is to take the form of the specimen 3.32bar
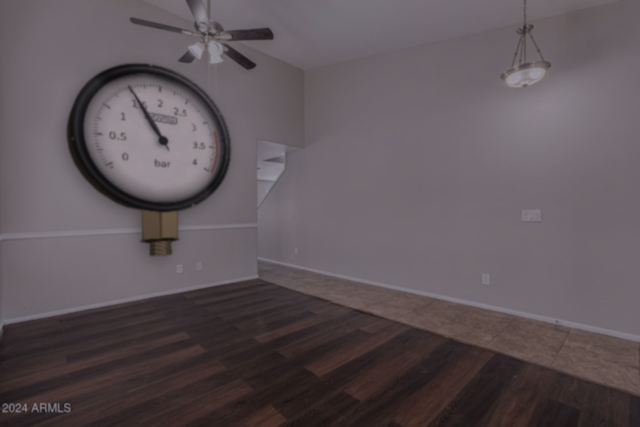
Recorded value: 1.5bar
